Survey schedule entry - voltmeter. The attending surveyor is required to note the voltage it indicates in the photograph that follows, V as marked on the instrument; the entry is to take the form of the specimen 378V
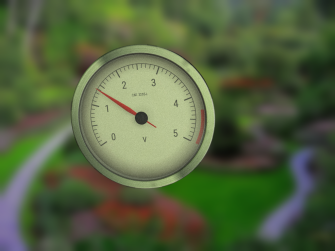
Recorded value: 1.4V
